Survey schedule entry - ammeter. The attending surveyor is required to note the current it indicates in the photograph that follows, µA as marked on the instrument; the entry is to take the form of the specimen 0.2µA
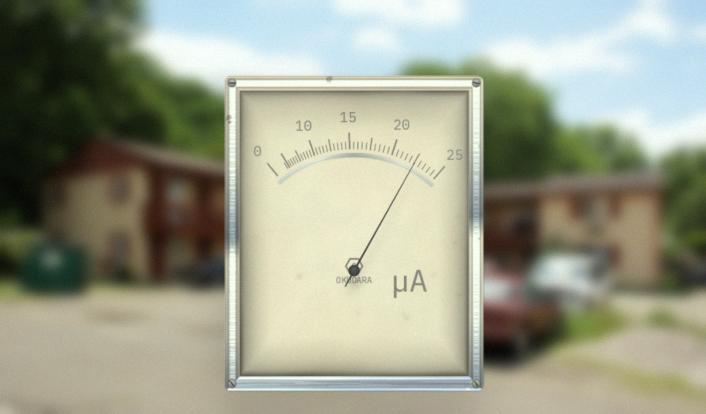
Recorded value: 22.5µA
